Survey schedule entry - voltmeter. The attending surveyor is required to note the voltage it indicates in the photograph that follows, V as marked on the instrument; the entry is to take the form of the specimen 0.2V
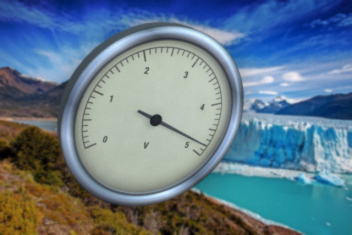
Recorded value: 4.8V
